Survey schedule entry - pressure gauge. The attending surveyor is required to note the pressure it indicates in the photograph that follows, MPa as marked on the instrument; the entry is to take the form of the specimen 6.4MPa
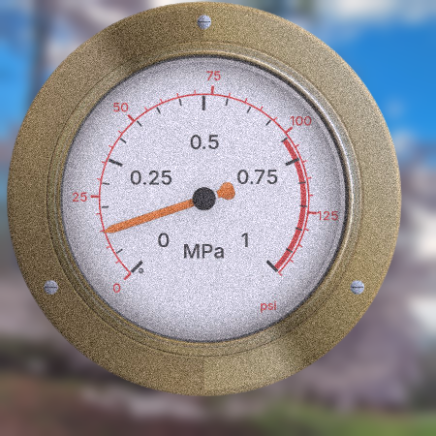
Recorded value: 0.1MPa
